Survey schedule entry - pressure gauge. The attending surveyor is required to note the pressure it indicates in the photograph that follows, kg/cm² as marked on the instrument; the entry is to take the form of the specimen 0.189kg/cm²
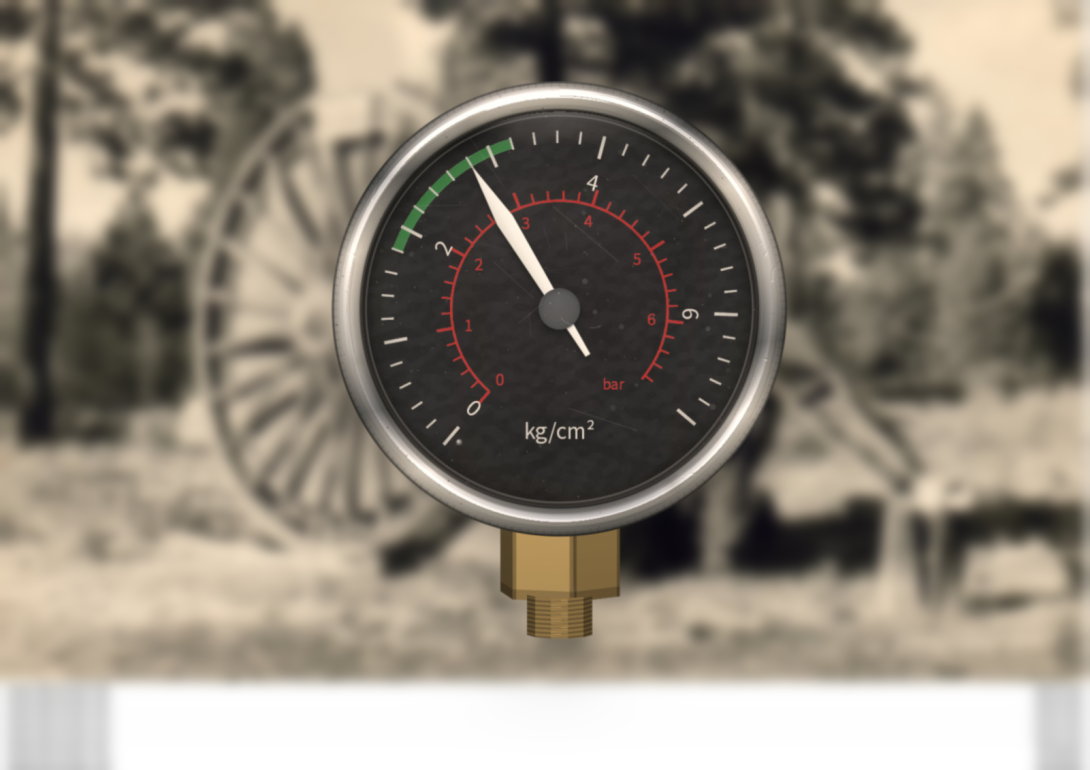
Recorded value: 2.8kg/cm²
